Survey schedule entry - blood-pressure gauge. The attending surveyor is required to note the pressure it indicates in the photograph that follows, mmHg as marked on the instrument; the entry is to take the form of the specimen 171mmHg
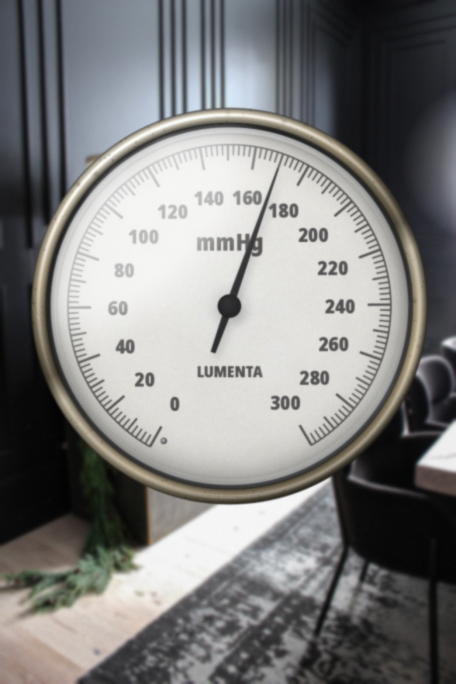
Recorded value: 170mmHg
